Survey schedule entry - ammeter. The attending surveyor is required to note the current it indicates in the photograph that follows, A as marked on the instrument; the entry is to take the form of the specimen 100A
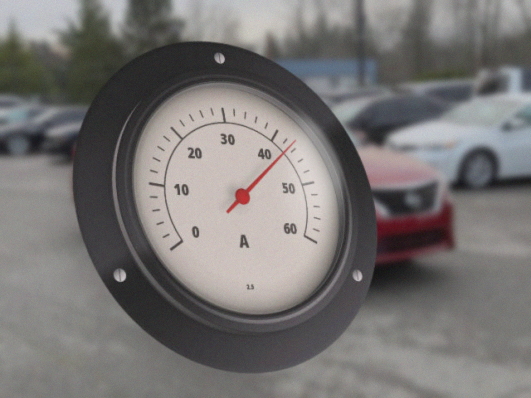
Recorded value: 43A
